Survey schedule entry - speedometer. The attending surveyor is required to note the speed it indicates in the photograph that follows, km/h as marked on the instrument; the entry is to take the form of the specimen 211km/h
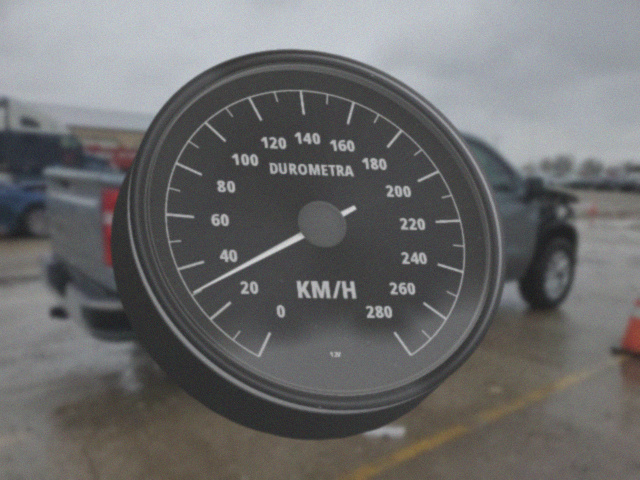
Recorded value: 30km/h
